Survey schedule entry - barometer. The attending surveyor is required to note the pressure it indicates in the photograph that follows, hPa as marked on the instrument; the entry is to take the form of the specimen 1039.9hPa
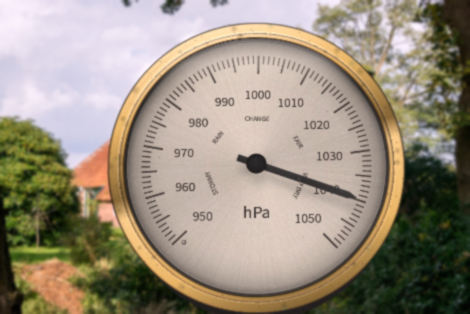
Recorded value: 1040hPa
